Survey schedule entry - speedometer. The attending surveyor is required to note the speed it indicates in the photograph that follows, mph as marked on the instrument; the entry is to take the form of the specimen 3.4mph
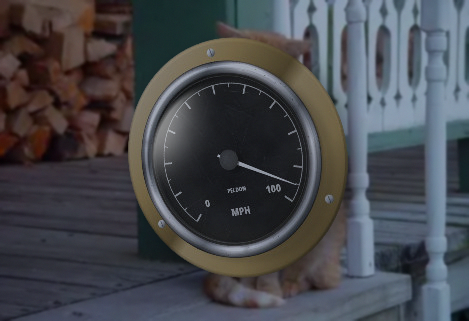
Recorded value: 95mph
